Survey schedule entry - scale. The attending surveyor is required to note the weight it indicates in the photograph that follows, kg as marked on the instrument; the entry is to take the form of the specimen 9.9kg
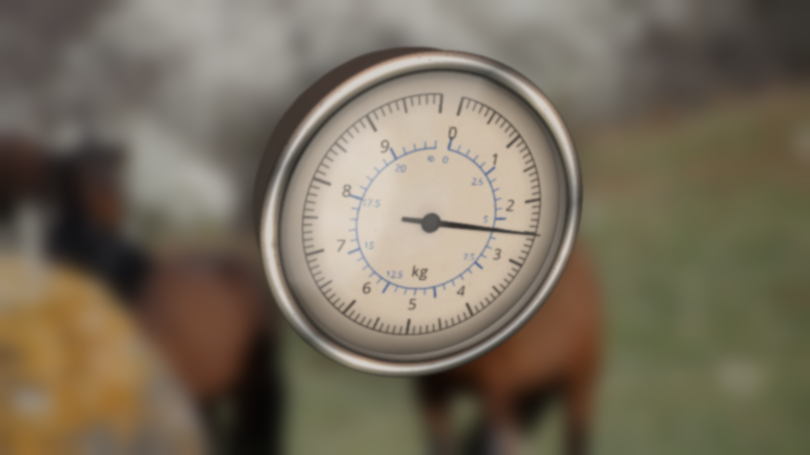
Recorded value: 2.5kg
